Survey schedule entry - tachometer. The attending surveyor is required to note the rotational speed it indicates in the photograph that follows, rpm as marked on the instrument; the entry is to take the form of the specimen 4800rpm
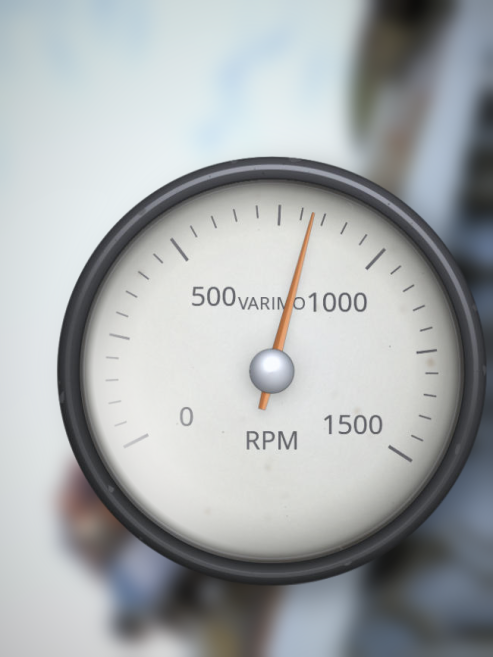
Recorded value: 825rpm
